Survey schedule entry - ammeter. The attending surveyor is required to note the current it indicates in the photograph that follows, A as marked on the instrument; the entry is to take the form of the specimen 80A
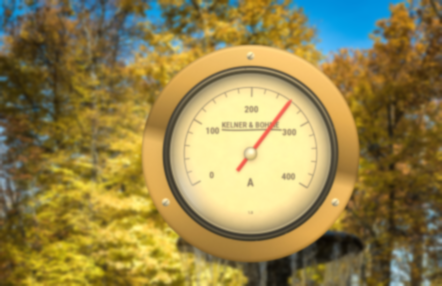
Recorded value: 260A
